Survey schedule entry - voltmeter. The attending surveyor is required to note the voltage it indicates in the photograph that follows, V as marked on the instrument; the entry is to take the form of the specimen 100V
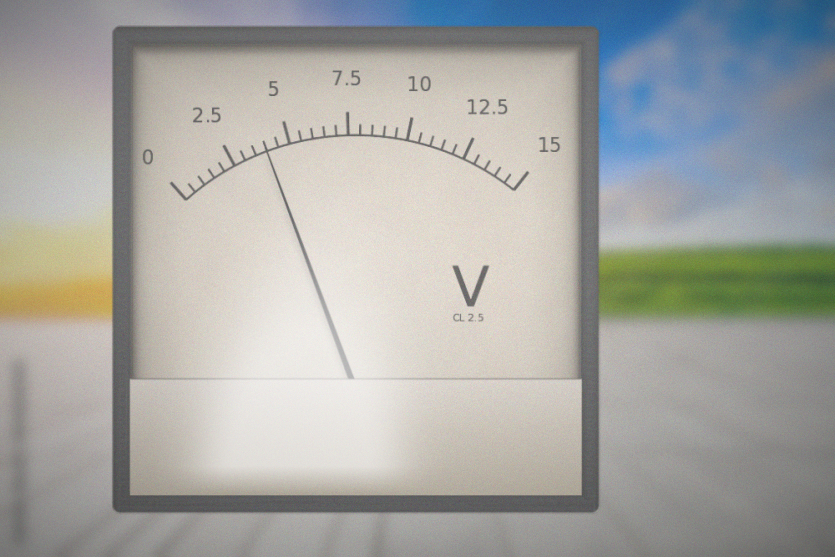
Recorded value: 4V
